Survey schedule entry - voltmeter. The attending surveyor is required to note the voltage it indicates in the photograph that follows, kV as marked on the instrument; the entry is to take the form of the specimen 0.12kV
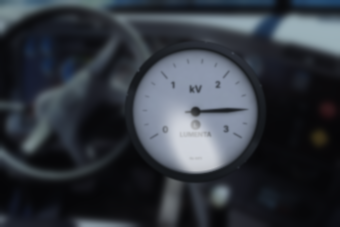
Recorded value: 2.6kV
